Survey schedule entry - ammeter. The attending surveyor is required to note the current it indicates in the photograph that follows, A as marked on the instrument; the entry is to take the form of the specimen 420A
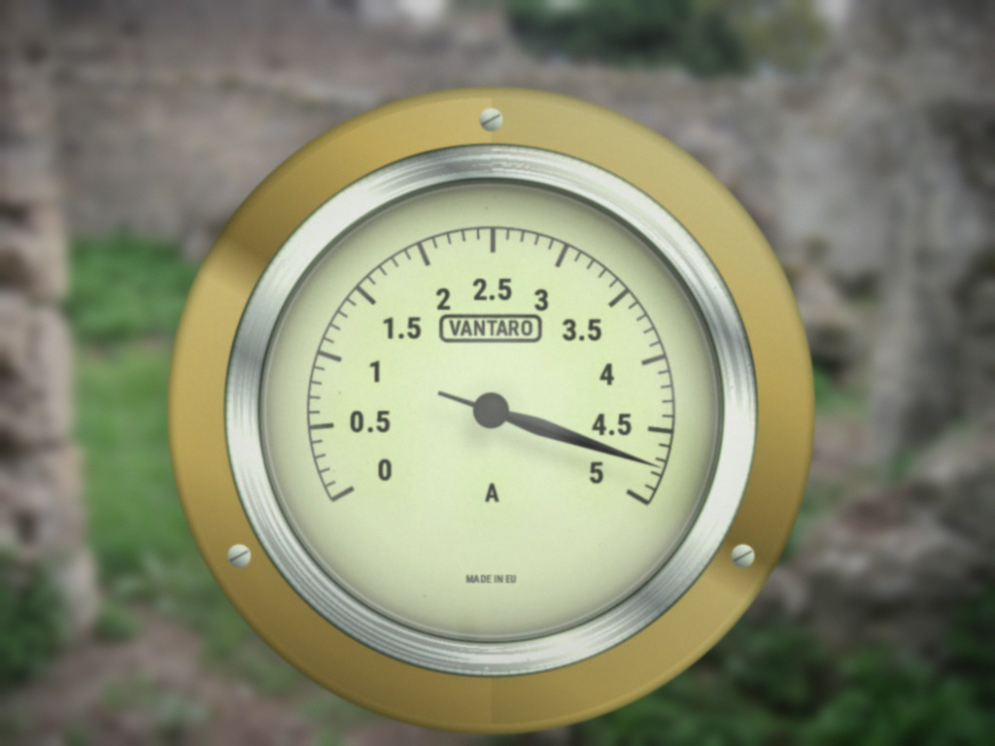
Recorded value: 4.75A
